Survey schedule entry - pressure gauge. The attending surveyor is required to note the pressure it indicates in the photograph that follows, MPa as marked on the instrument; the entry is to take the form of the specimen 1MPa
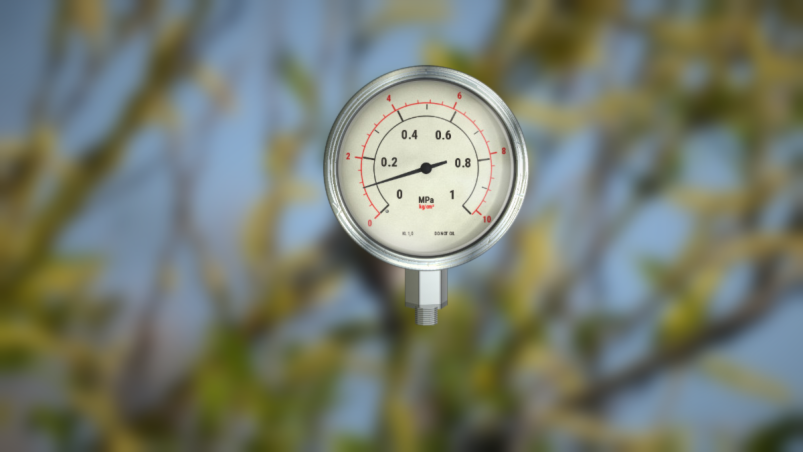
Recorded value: 0.1MPa
